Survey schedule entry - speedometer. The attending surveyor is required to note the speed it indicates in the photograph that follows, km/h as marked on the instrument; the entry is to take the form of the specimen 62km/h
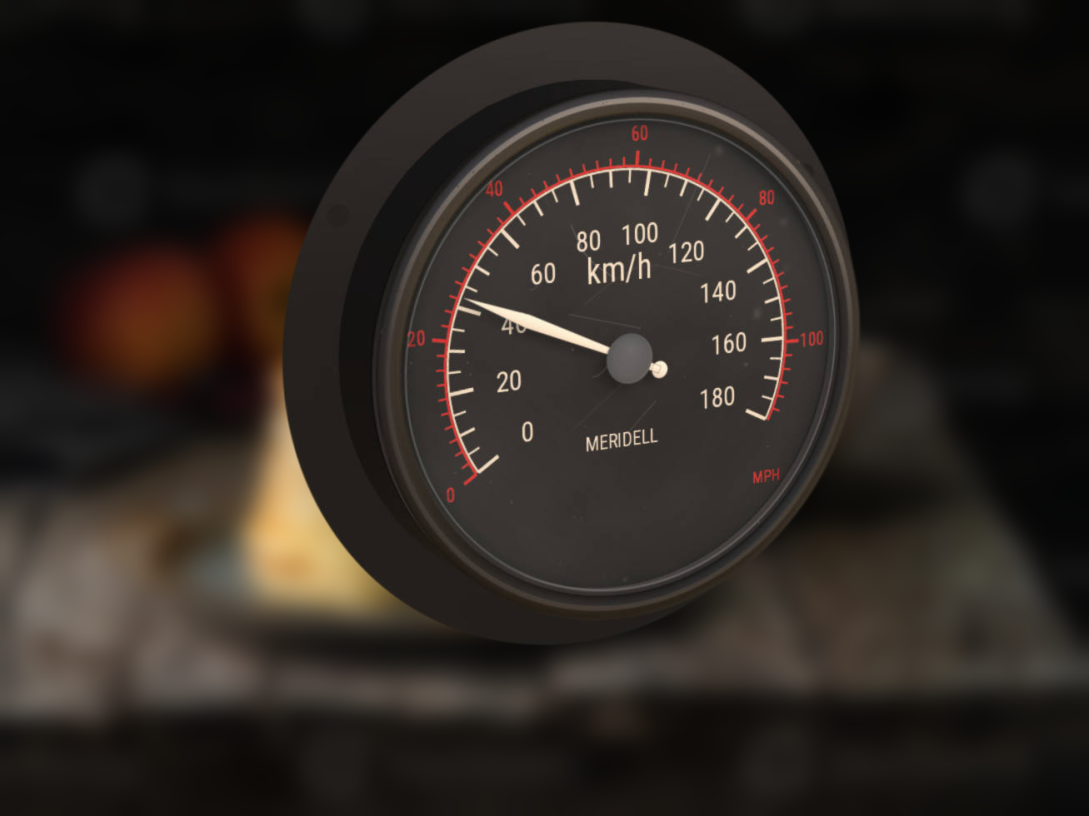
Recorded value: 42.5km/h
